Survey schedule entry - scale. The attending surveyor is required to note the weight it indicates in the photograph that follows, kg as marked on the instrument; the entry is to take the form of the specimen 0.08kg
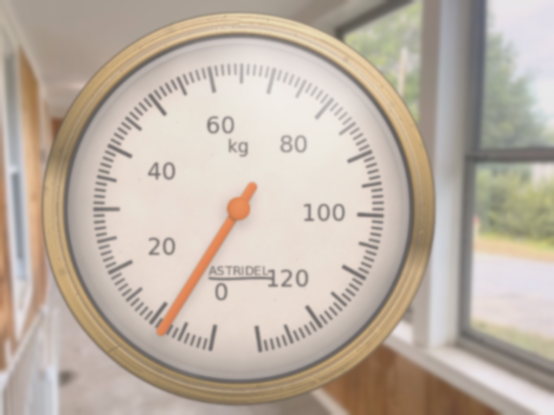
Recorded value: 8kg
